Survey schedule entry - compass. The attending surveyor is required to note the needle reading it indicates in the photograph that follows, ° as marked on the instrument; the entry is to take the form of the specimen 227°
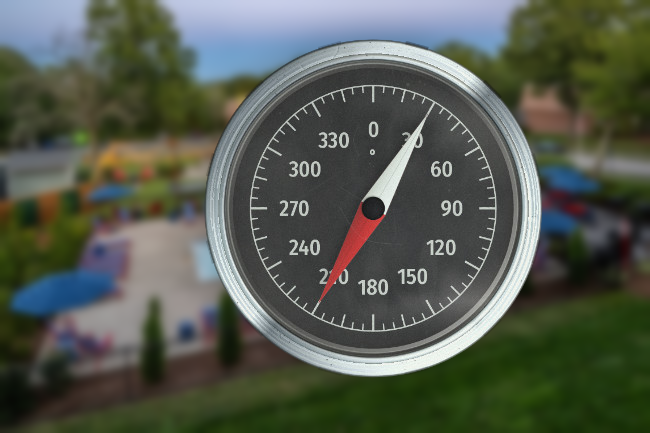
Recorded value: 210°
